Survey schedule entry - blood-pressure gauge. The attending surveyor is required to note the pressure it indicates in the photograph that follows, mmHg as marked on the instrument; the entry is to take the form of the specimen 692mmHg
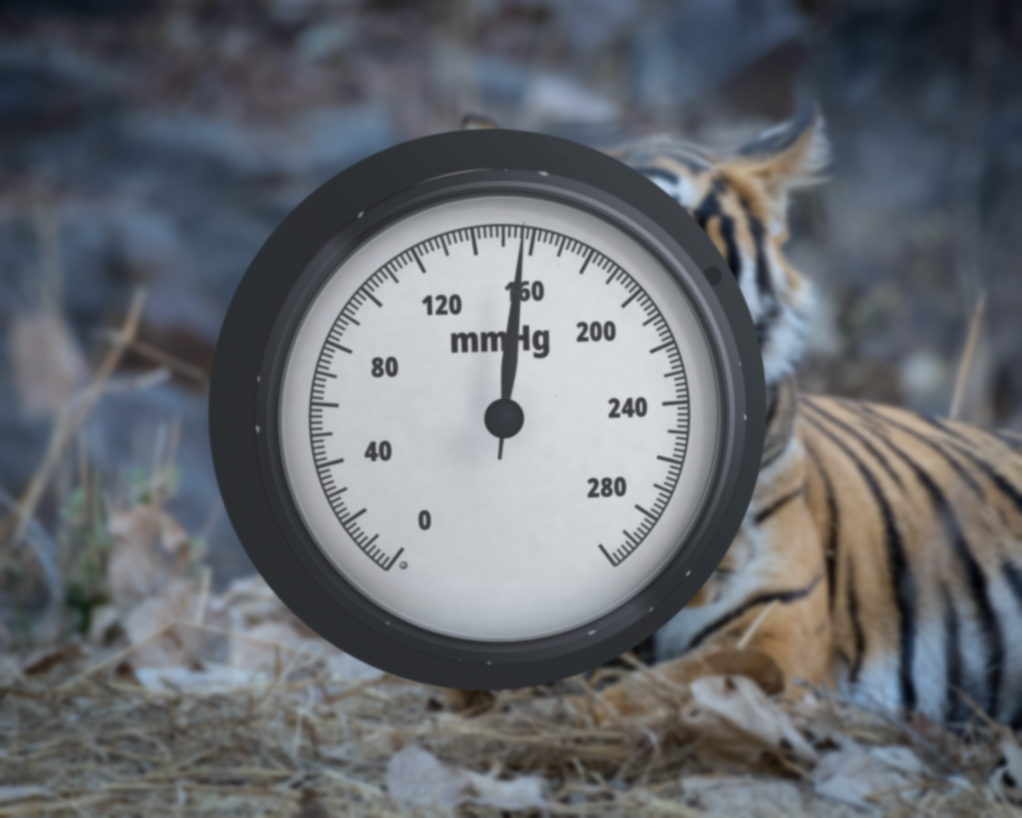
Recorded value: 156mmHg
